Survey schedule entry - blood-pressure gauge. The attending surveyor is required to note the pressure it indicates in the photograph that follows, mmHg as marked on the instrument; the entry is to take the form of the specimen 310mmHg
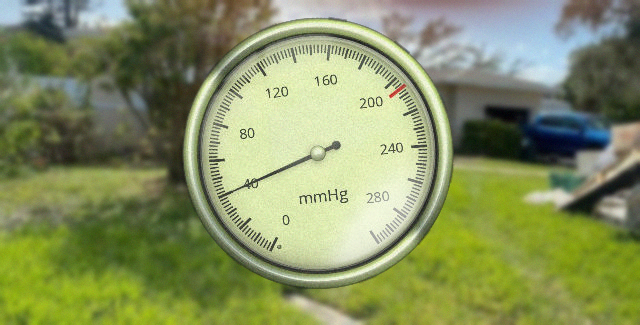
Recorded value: 40mmHg
